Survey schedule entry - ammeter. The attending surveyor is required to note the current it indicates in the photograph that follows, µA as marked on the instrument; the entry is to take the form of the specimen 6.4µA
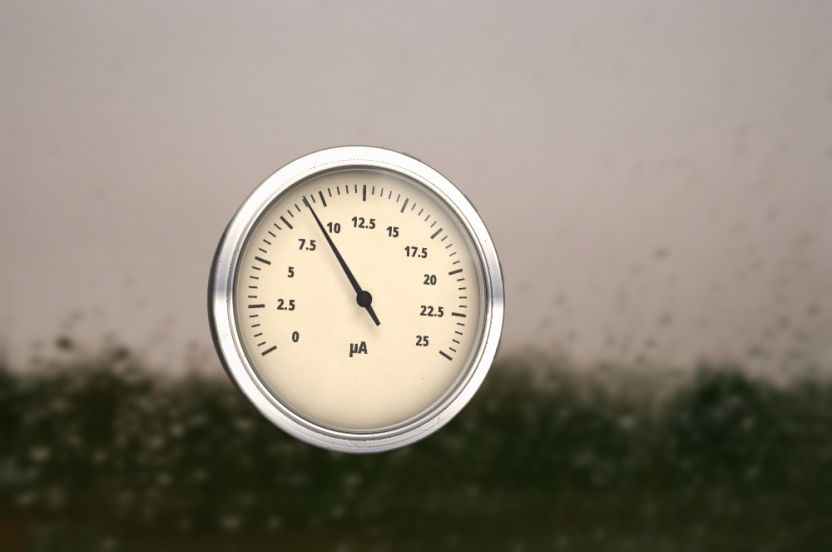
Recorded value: 9µA
